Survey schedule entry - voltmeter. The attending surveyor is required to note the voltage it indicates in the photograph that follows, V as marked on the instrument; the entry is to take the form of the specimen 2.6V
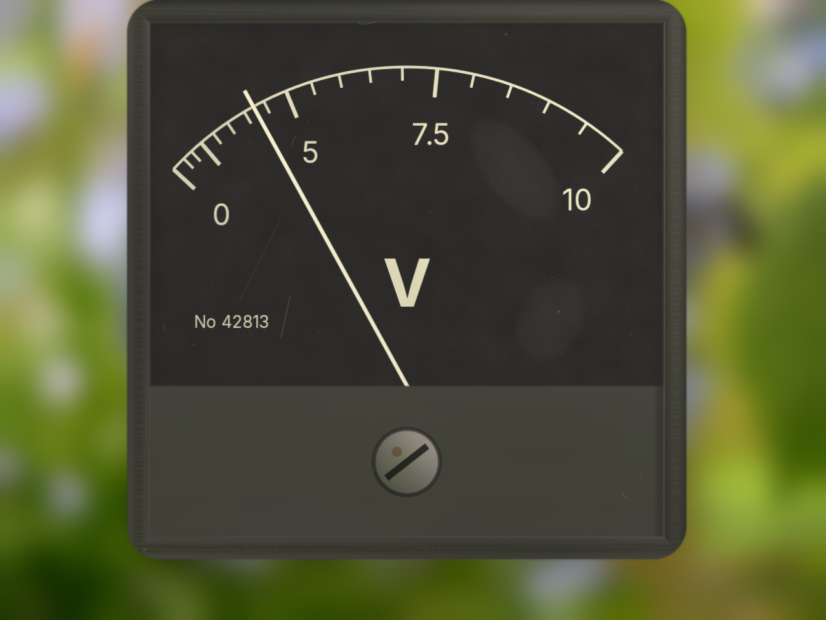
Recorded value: 4.25V
